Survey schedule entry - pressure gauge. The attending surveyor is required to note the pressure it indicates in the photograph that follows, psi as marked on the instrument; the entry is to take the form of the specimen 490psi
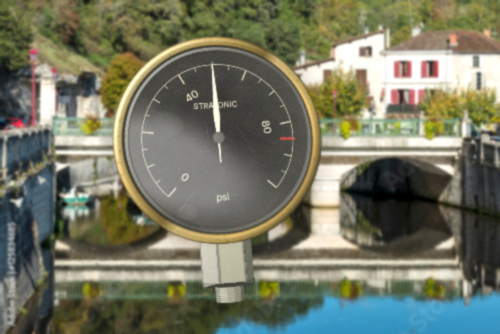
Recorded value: 50psi
